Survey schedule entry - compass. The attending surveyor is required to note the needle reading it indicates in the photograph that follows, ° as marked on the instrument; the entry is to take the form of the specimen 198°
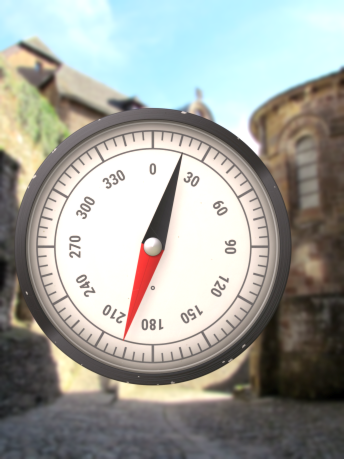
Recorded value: 197.5°
